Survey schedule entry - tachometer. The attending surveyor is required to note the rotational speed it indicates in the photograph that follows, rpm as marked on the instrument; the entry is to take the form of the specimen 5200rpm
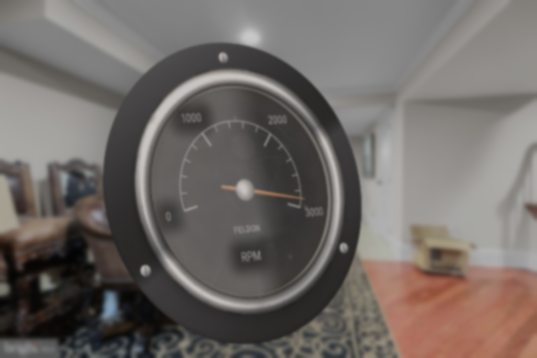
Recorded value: 2900rpm
